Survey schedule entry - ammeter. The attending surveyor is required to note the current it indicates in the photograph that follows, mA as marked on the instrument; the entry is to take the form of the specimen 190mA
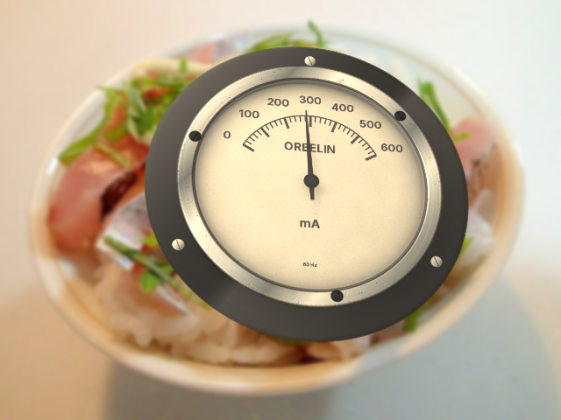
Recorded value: 280mA
